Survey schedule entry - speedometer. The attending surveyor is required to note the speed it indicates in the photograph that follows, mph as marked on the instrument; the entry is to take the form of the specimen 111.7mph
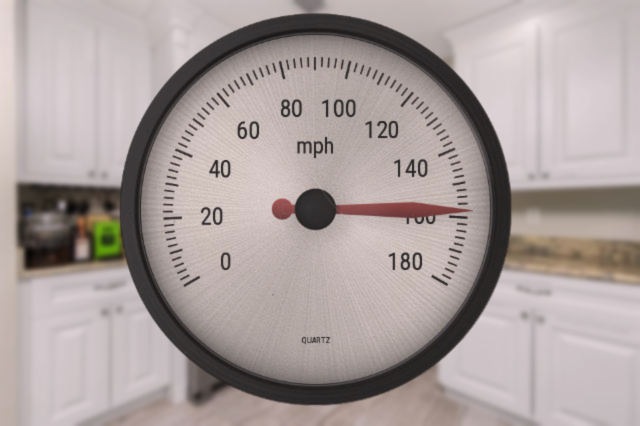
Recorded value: 158mph
